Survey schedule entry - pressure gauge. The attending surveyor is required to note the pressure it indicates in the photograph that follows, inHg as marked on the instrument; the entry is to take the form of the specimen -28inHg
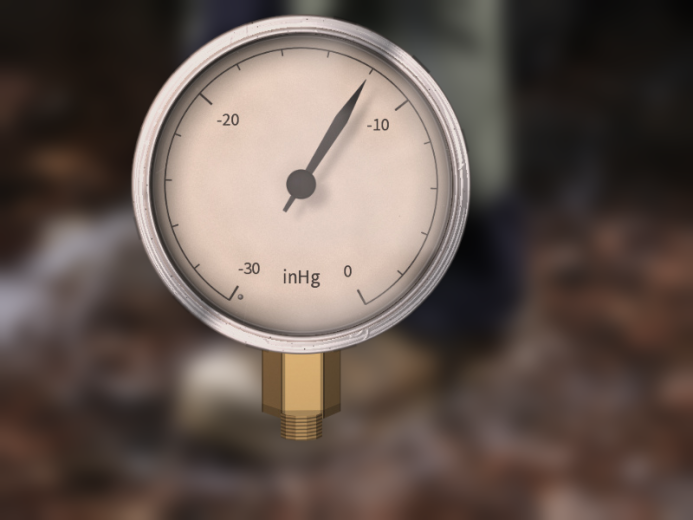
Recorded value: -12inHg
